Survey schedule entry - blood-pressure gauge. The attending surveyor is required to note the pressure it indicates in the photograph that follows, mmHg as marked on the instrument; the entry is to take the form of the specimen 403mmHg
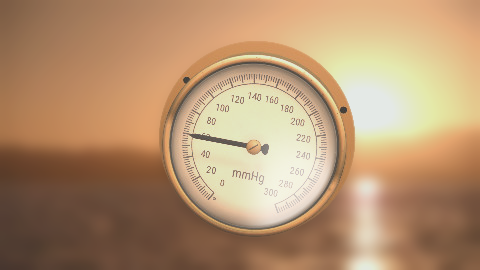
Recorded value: 60mmHg
